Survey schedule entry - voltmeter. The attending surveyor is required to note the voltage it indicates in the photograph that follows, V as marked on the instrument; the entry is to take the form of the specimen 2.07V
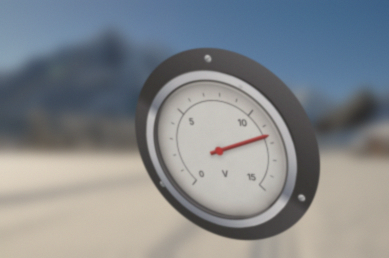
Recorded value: 11.5V
